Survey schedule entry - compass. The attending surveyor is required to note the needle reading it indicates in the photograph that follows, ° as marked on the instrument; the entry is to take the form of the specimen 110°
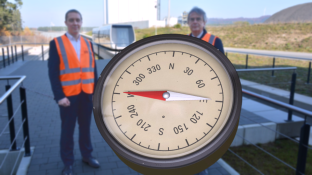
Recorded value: 270°
